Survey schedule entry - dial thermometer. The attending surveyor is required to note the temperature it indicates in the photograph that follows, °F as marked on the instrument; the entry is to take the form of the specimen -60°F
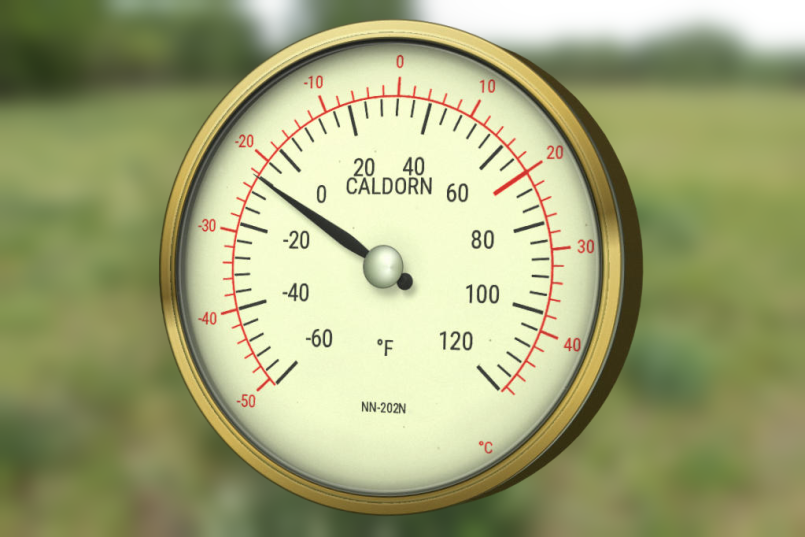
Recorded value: -8°F
